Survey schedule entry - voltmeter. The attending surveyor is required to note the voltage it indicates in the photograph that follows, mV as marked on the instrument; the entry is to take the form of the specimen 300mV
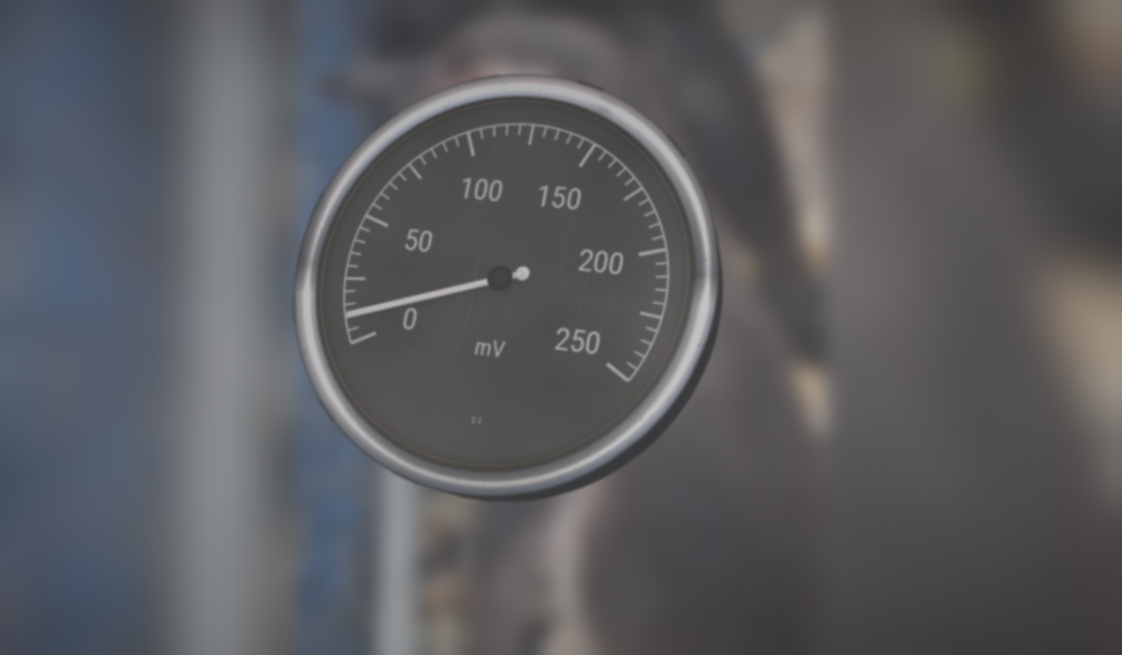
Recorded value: 10mV
